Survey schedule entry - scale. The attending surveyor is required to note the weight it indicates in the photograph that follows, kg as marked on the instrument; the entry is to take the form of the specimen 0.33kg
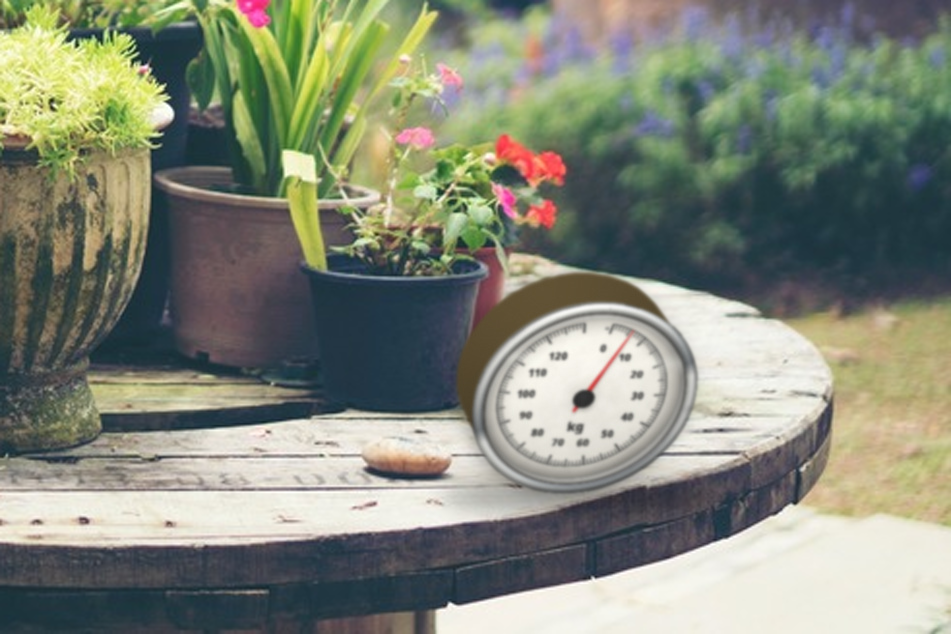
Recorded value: 5kg
